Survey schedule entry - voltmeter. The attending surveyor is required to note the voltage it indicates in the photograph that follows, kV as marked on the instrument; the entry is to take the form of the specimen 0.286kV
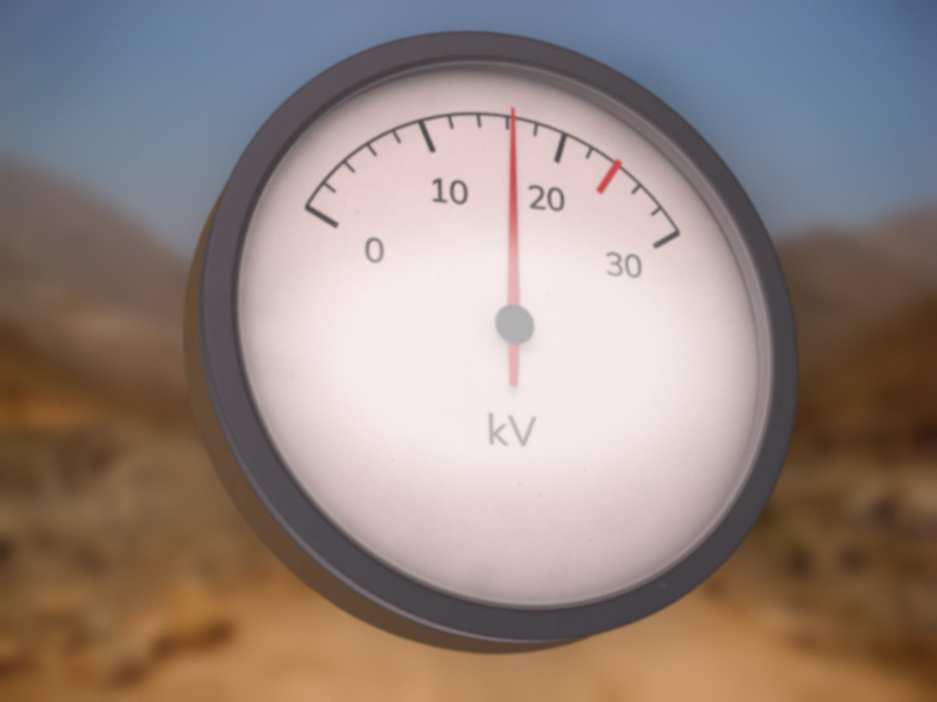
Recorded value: 16kV
